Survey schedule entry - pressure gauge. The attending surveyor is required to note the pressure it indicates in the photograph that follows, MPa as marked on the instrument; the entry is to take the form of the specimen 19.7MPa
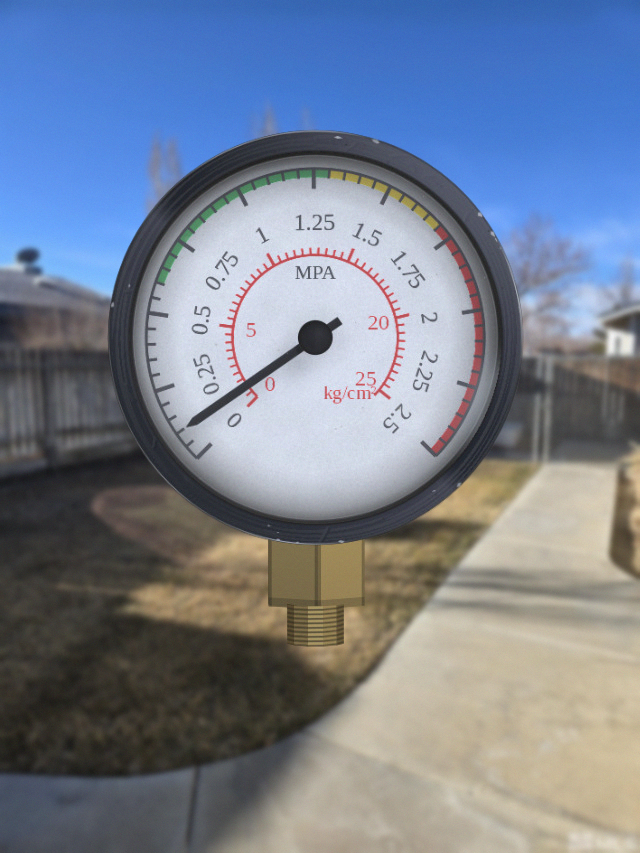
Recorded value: 0.1MPa
